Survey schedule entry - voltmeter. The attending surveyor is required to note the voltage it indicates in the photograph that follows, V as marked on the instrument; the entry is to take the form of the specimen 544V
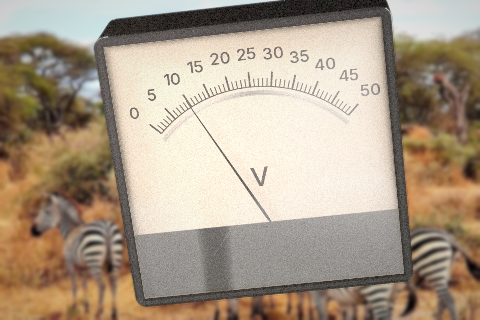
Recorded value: 10V
